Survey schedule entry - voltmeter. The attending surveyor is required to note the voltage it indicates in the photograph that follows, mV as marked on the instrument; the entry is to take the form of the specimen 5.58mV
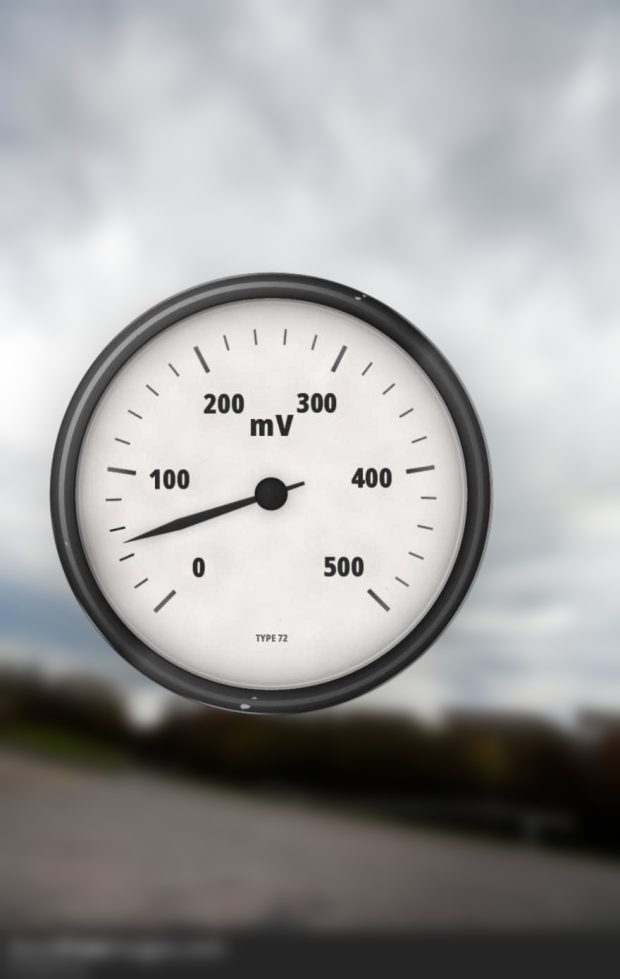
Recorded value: 50mV
